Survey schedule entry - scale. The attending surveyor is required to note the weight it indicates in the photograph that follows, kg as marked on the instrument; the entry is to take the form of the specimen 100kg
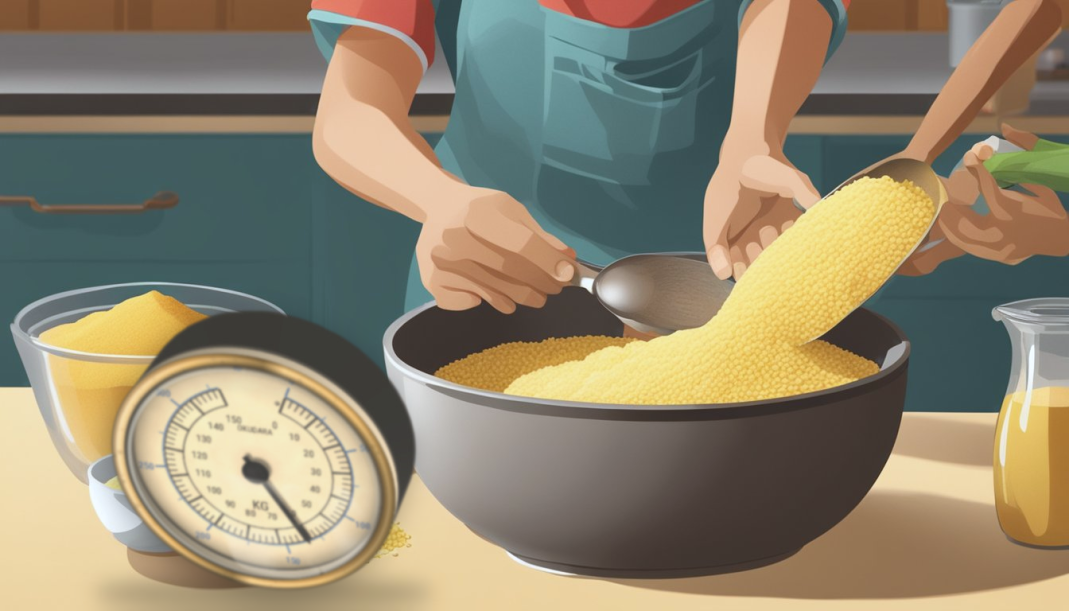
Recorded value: 60kg
